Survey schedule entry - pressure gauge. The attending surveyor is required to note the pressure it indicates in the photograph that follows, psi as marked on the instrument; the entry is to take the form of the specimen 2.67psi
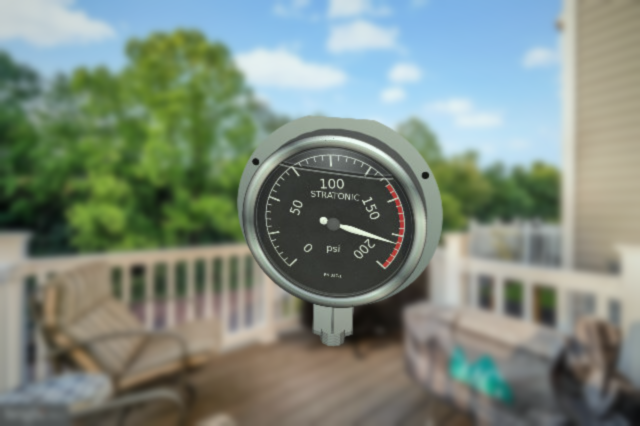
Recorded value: 180psi
